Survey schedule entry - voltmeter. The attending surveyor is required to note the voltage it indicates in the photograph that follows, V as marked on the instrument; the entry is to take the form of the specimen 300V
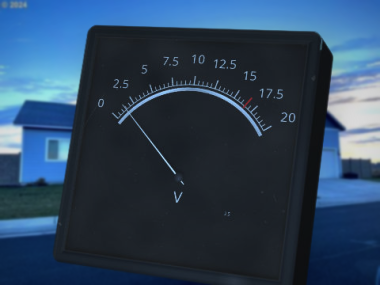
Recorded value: 1.5V
